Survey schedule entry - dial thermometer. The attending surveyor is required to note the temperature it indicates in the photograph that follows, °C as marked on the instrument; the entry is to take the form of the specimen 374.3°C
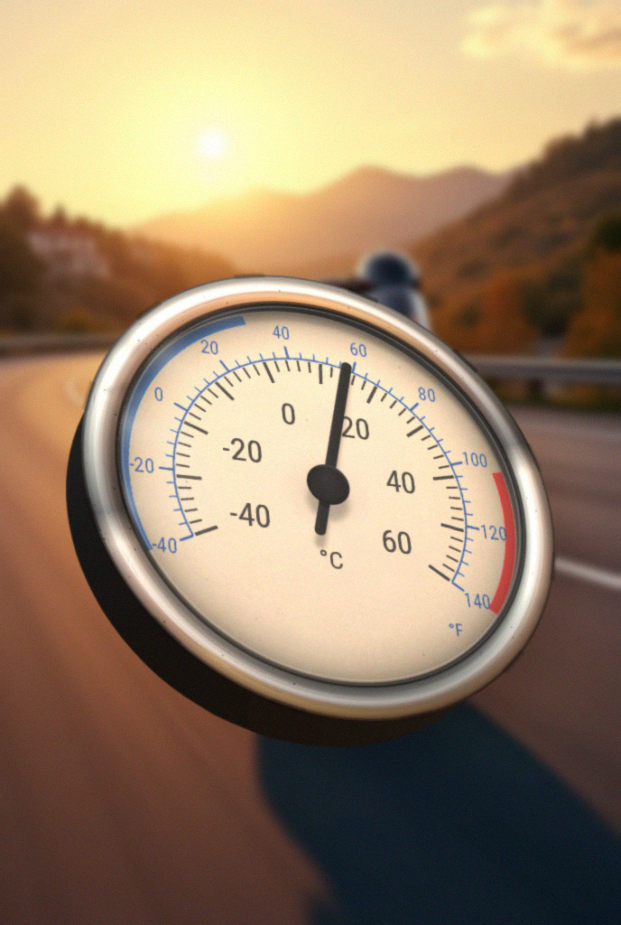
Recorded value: 14°C
